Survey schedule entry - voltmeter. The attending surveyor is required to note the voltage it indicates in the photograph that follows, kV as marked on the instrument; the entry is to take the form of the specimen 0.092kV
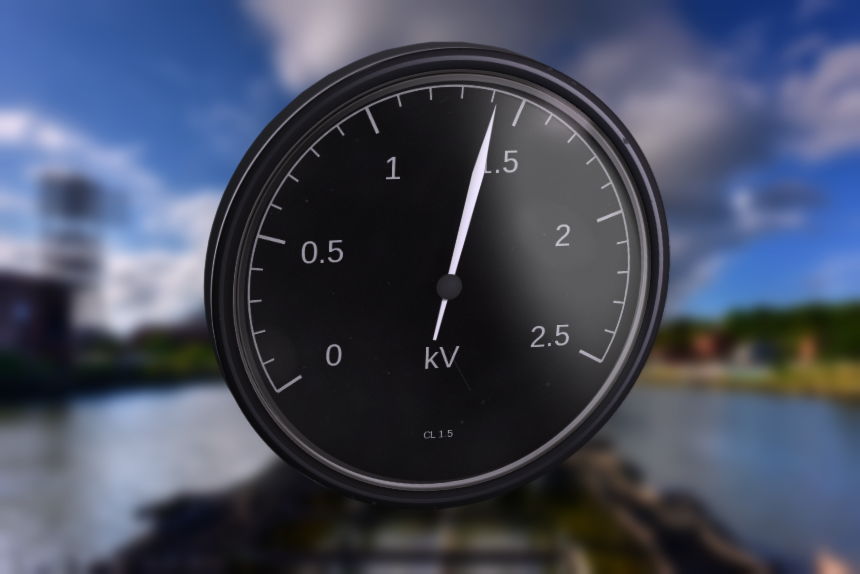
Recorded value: 1.4kV
